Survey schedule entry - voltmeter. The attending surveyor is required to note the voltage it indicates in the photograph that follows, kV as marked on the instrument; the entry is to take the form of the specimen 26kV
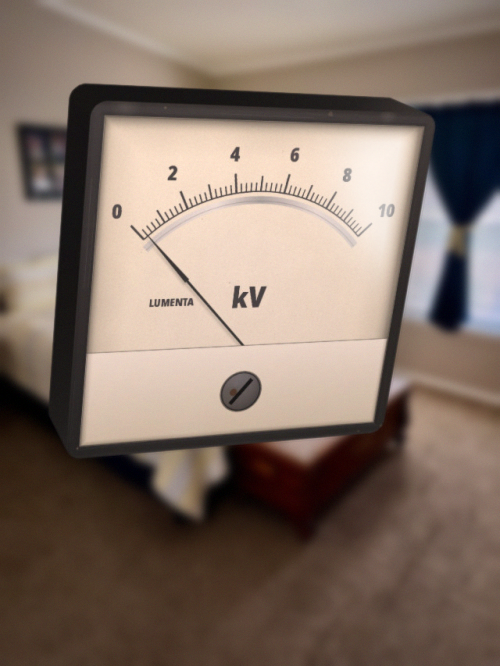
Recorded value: 0.2kV
